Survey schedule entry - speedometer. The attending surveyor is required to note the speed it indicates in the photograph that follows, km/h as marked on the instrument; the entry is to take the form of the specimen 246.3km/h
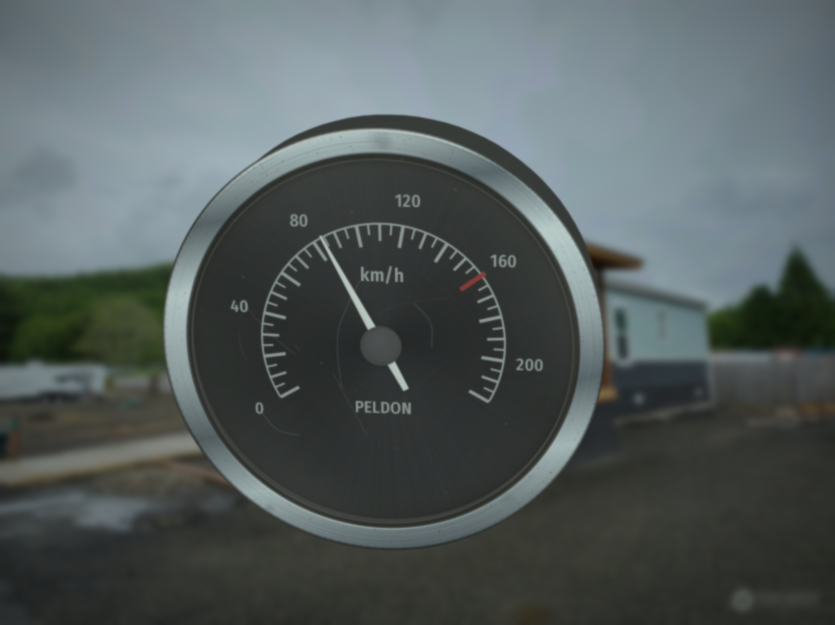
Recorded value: 85km/h
